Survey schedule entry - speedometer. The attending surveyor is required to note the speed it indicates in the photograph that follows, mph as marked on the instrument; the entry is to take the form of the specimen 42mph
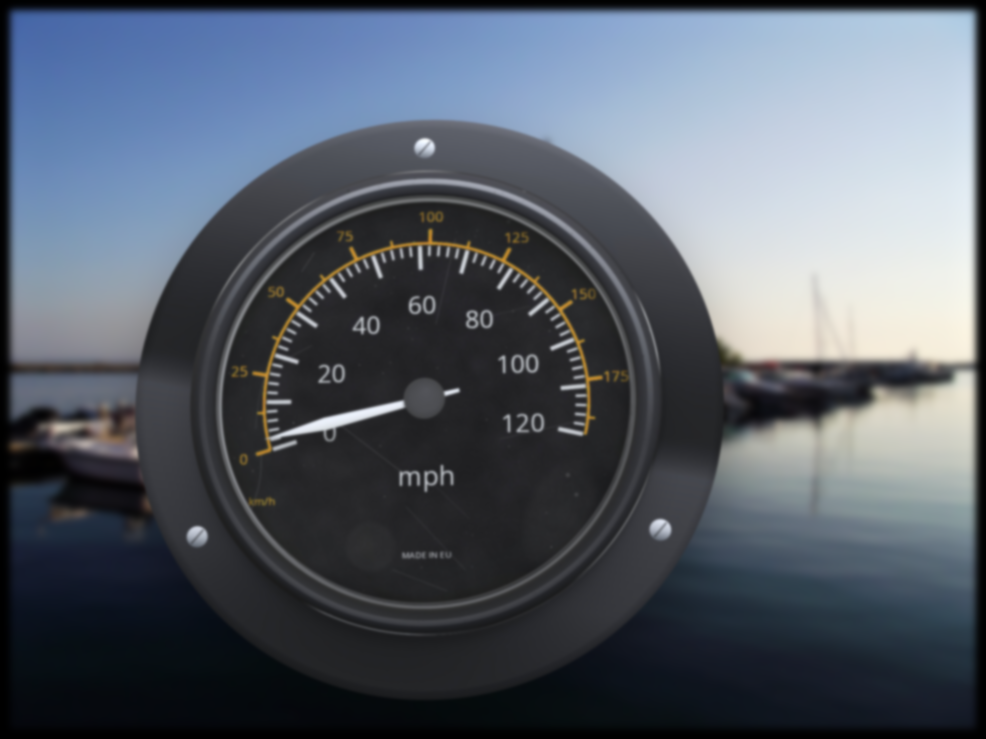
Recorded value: 2mph
